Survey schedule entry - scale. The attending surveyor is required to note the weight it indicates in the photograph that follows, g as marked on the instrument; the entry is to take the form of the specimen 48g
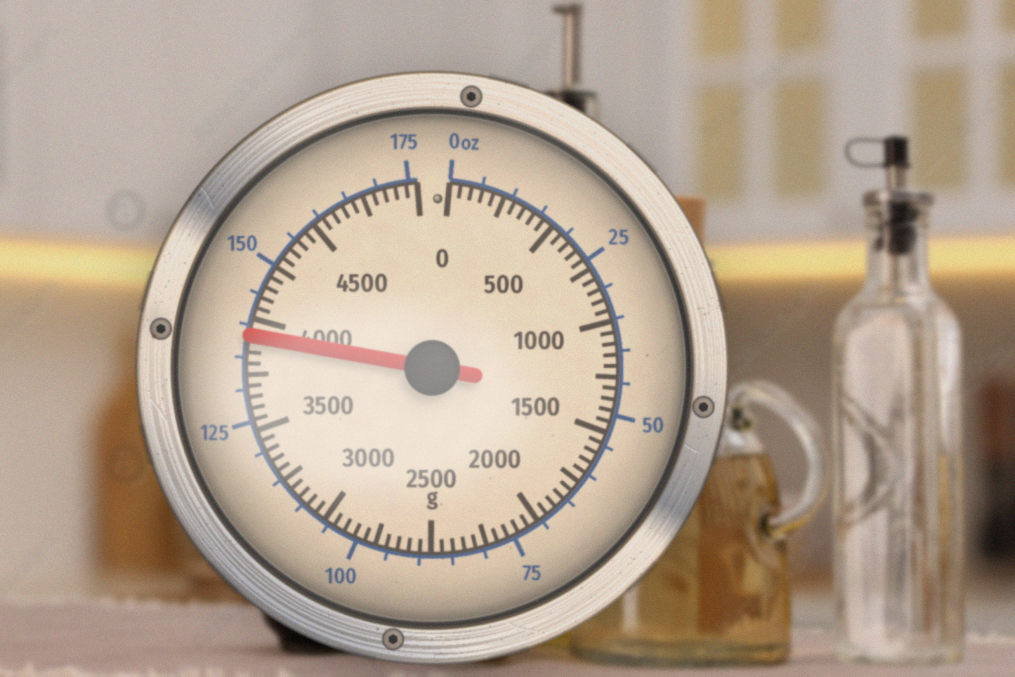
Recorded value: 3925g
